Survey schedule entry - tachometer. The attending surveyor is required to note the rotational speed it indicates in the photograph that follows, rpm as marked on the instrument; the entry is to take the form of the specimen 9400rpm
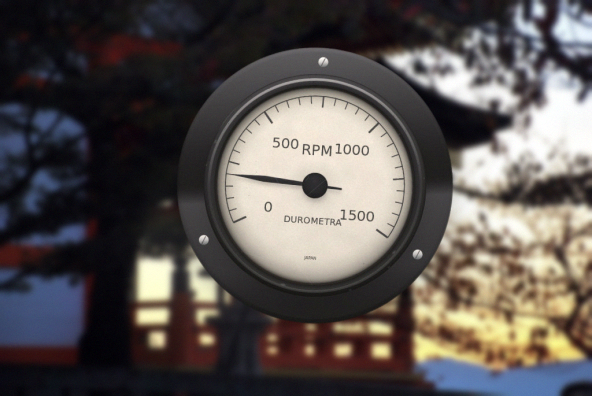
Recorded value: 200rpm
